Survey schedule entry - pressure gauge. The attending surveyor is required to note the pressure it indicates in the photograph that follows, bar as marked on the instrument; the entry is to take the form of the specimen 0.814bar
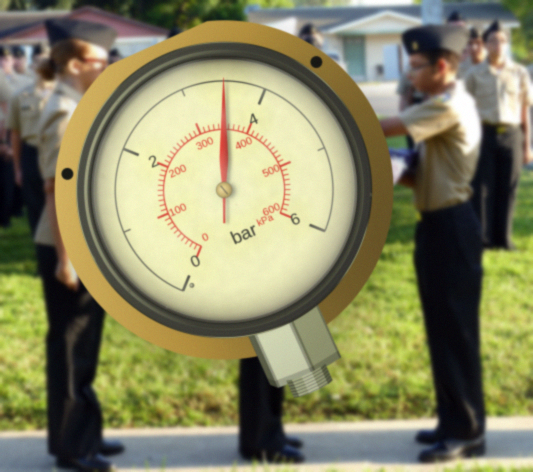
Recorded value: 3.5bar
